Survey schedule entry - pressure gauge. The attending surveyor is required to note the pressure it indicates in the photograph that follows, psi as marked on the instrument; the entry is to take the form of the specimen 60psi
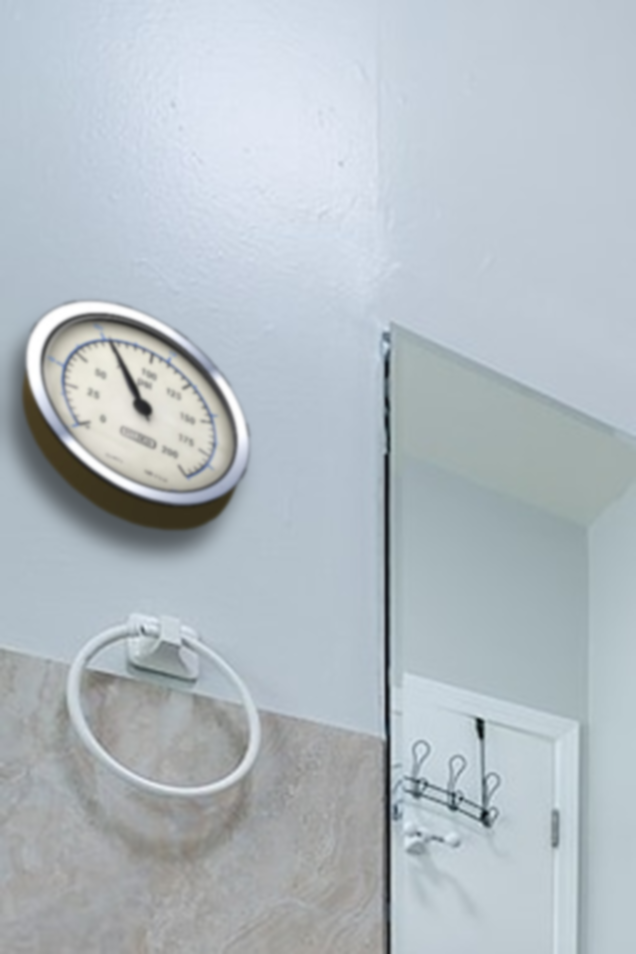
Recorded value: 75psi
